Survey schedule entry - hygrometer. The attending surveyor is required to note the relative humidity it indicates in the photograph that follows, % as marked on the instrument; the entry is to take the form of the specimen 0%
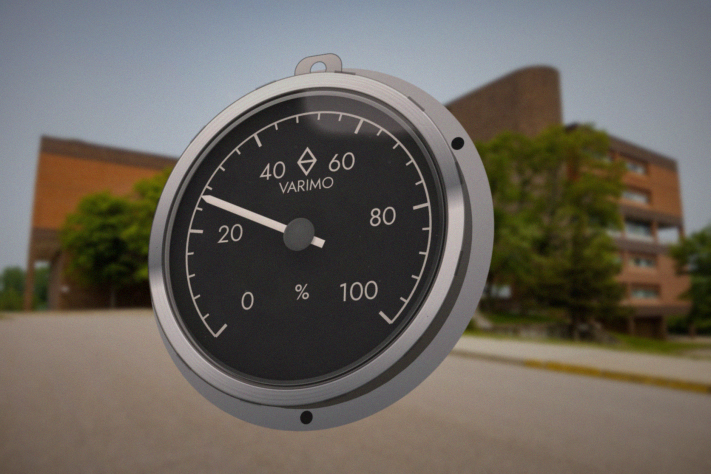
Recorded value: 26%
